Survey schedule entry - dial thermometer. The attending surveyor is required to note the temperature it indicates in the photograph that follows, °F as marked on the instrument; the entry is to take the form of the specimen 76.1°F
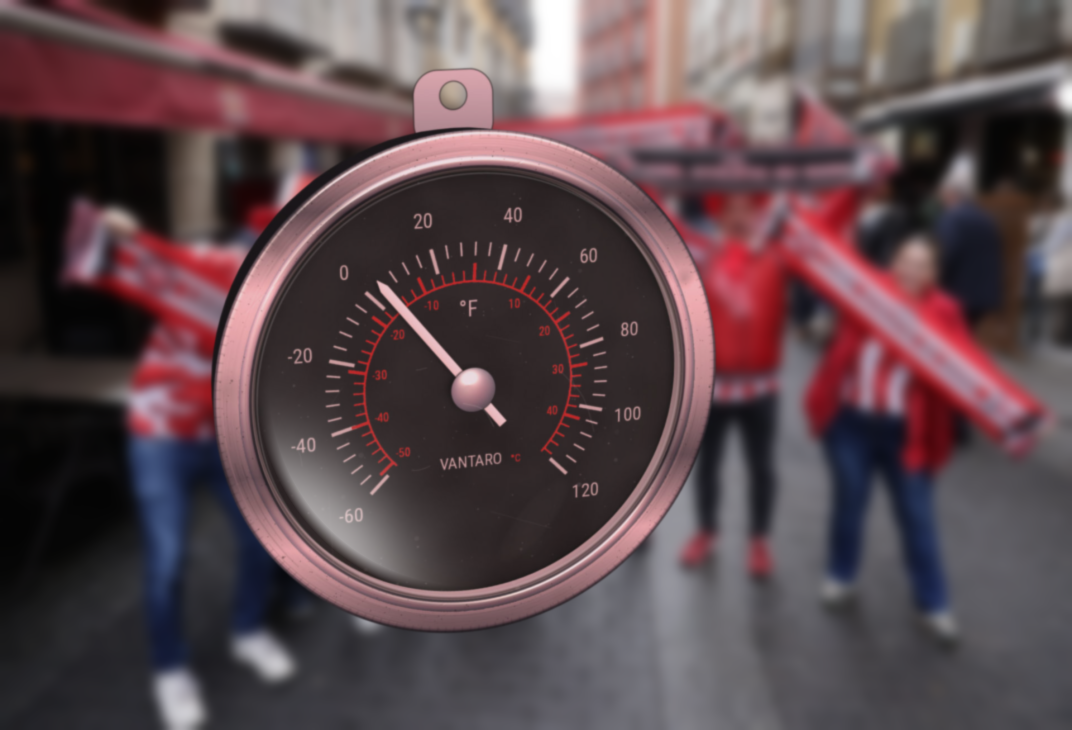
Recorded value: 4°F
